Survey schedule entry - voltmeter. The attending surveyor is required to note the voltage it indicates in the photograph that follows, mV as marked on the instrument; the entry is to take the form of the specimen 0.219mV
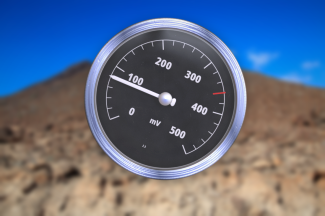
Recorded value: 80mV
